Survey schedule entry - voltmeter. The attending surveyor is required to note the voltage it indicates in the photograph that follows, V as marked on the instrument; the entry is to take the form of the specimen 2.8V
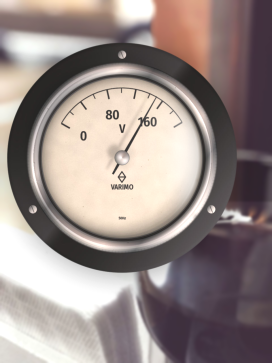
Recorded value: 150V
